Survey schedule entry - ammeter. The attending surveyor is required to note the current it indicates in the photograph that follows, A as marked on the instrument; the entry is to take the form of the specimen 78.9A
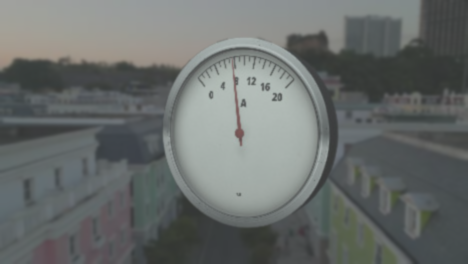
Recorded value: 8A
